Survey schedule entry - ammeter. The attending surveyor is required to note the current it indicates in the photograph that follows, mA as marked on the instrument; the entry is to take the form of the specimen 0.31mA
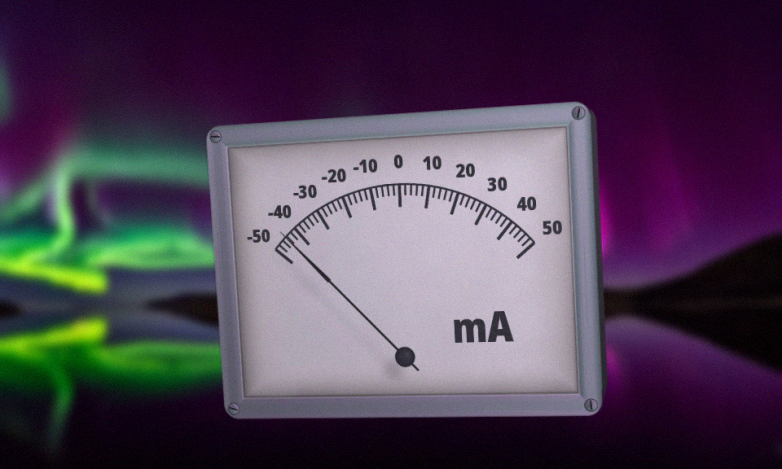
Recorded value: -44mA
